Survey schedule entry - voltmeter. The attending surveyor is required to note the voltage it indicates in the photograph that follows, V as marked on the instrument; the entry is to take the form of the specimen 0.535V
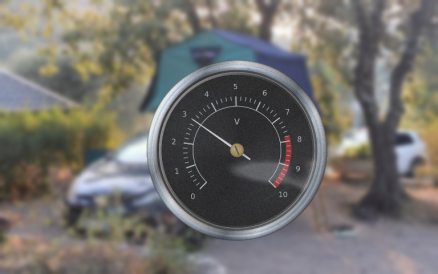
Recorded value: 3V
